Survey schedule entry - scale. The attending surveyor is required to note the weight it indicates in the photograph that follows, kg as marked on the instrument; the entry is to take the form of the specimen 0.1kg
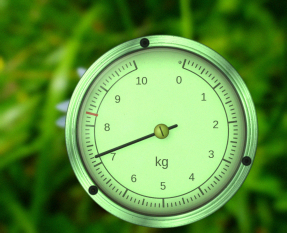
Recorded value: 7.2kg
